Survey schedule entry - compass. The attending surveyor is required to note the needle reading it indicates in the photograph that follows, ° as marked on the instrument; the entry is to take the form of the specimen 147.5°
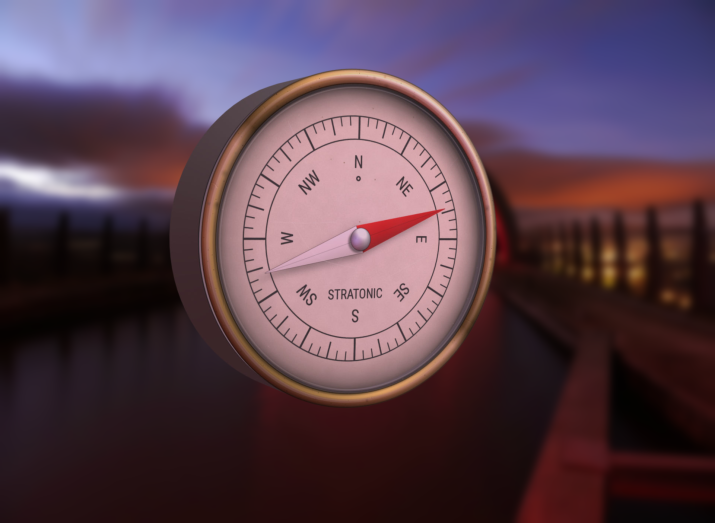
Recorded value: 72.5°
